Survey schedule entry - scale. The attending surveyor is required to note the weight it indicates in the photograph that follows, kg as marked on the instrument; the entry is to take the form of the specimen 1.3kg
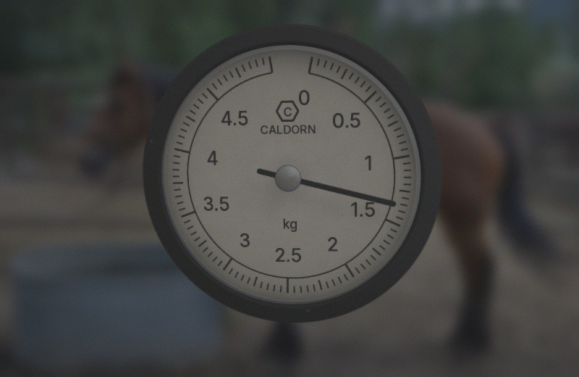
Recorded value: 1.35kg
